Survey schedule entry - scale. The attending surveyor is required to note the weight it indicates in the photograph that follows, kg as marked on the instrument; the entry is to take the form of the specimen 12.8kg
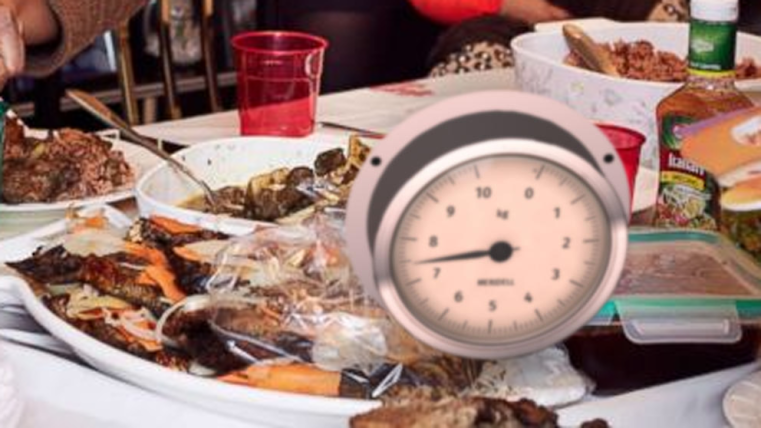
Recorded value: 7.5kg
